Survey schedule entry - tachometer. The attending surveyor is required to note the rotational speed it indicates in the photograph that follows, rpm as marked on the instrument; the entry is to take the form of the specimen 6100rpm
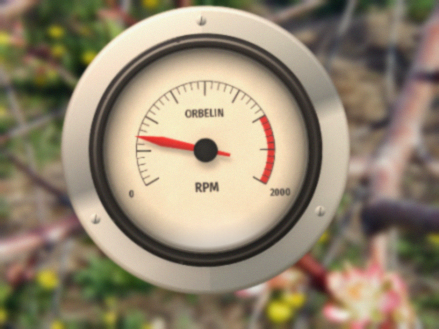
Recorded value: 350rpm
